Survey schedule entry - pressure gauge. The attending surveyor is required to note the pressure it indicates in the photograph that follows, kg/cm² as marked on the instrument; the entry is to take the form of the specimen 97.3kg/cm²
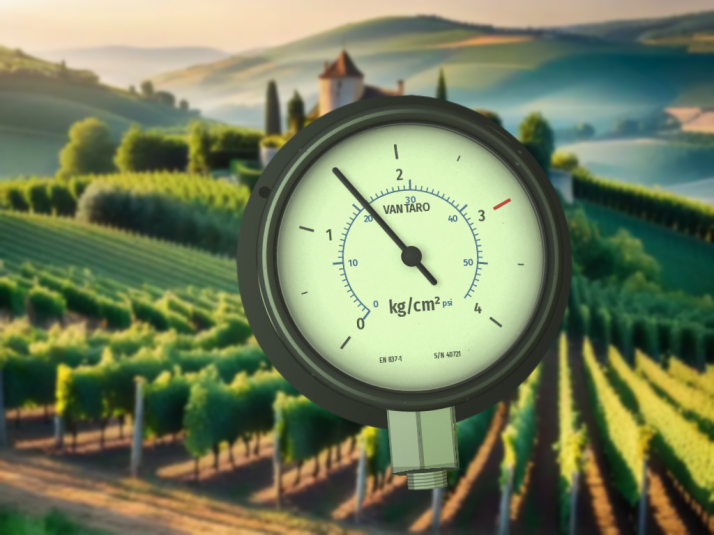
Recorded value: 1.5kg/cm²
